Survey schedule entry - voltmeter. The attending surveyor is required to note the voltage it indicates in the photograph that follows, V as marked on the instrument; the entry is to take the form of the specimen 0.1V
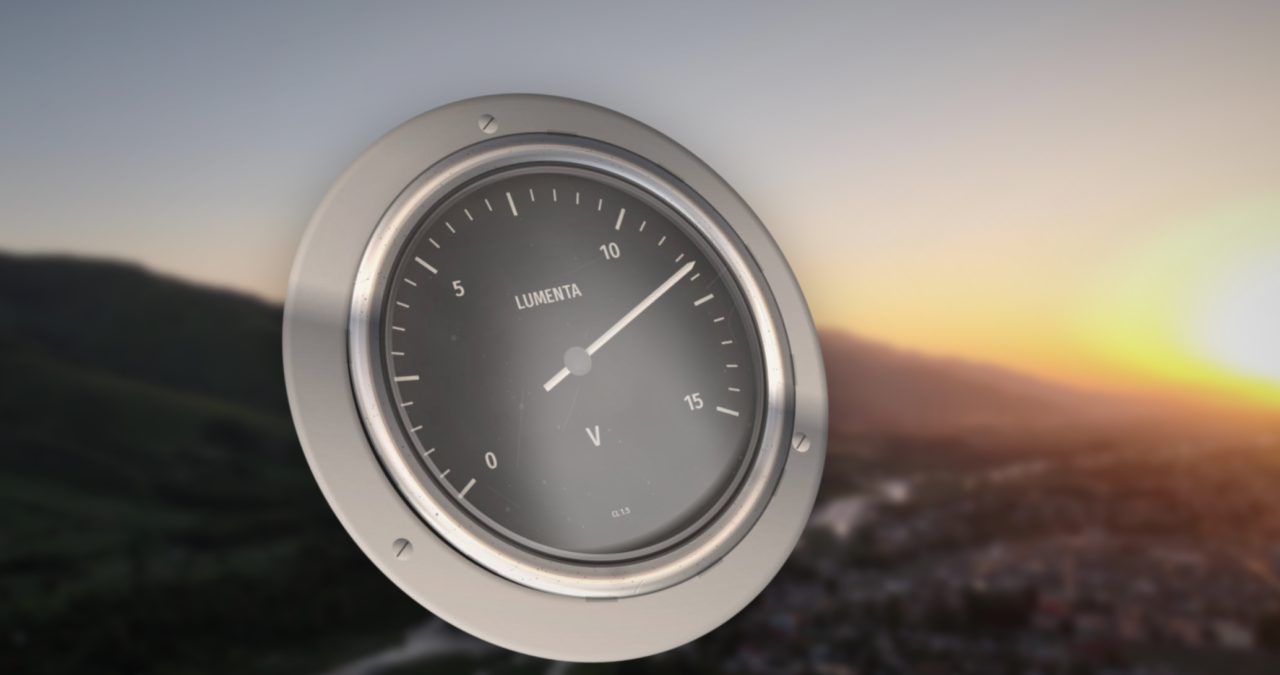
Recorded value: 11.75V
